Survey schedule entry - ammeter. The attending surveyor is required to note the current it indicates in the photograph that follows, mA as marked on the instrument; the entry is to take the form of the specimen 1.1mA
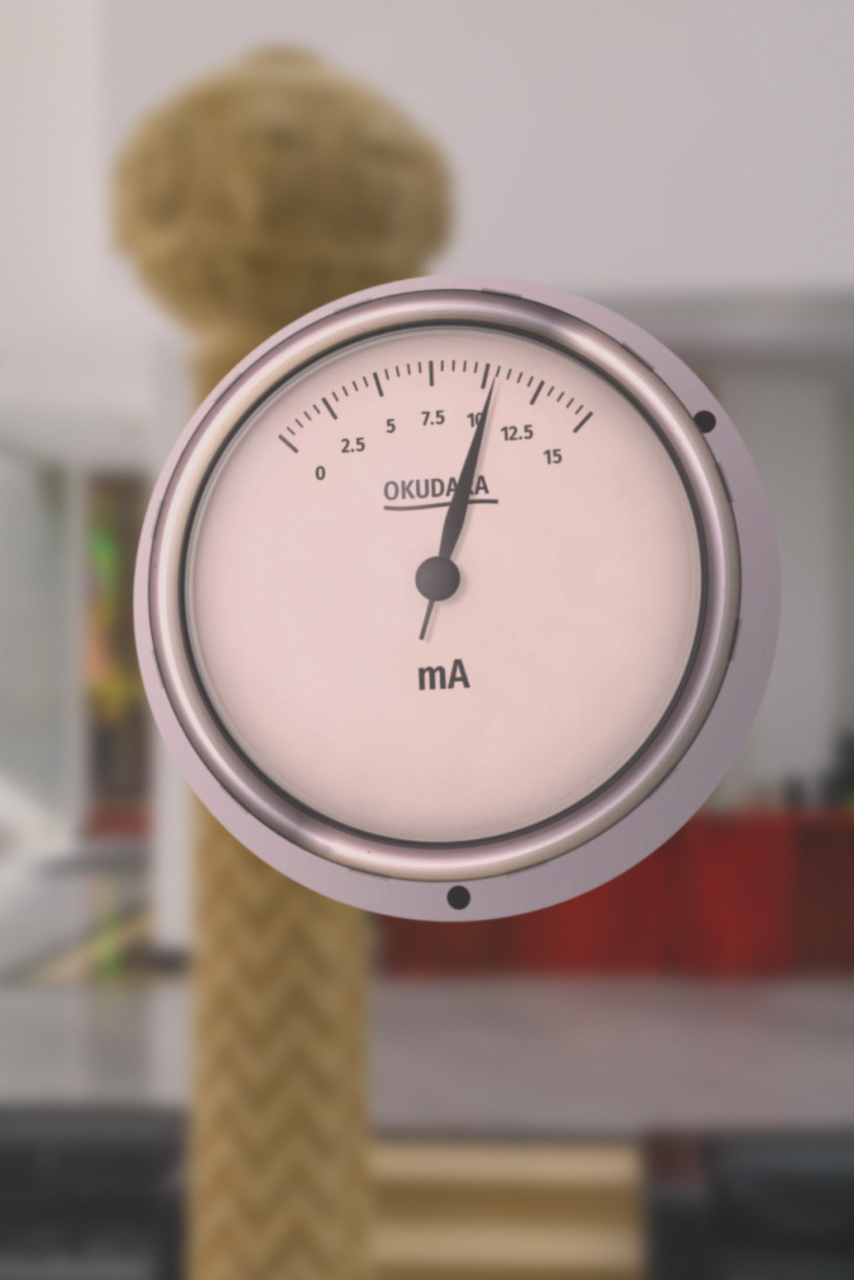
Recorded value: 10.5mA
